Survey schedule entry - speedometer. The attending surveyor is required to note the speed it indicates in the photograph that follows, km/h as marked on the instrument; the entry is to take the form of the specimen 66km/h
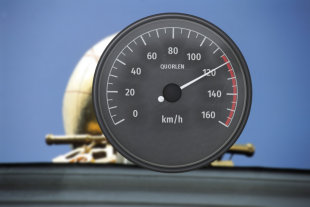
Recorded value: 120km/h
